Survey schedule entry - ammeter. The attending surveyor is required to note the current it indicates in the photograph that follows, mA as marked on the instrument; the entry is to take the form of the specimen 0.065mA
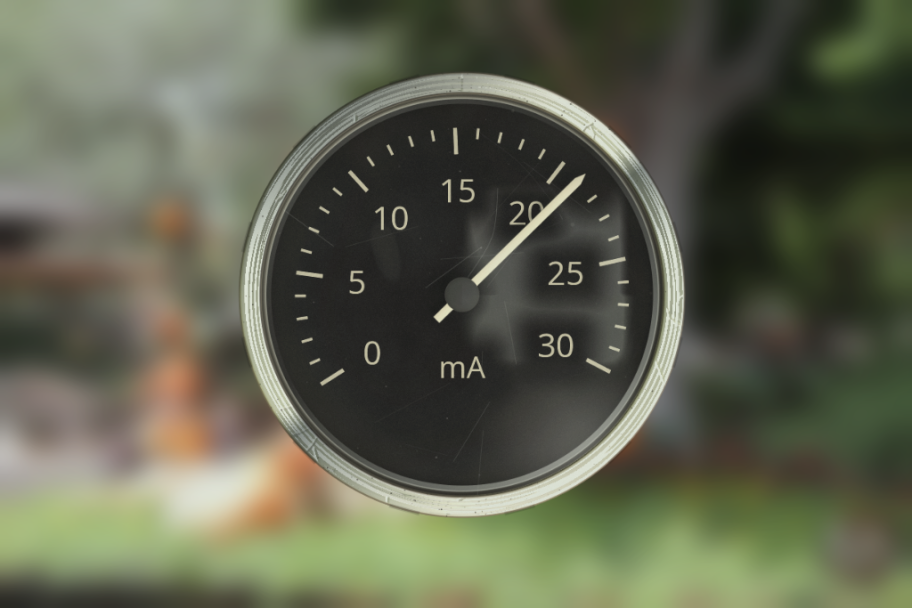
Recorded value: 21mA
